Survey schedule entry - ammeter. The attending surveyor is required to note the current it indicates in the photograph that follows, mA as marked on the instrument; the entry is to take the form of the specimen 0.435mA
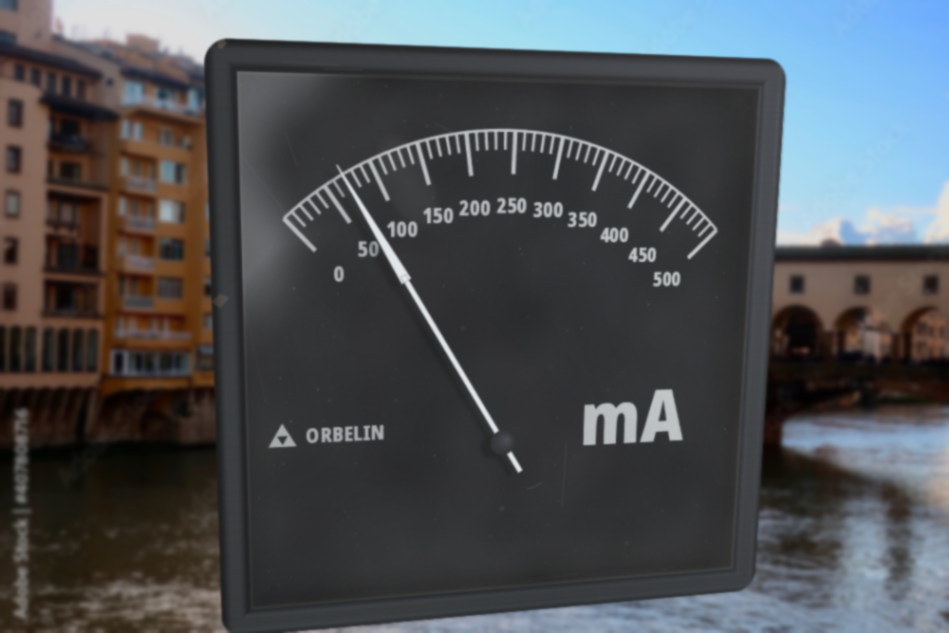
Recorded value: 70mA
